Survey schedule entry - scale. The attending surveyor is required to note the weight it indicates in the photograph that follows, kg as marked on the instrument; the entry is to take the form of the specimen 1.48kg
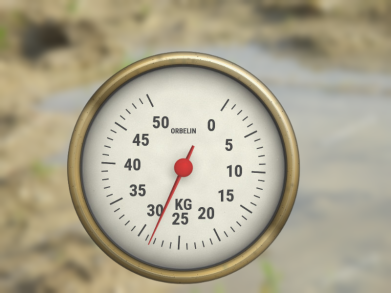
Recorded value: 28.5kg
